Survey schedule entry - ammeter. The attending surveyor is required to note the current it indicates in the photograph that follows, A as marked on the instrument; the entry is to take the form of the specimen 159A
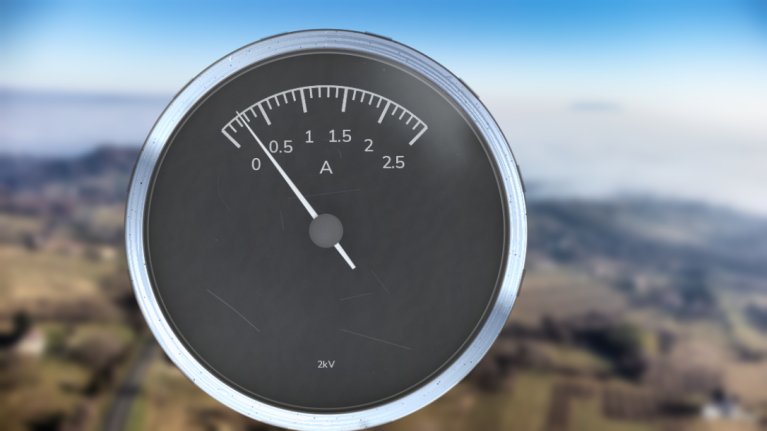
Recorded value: 0.25A
